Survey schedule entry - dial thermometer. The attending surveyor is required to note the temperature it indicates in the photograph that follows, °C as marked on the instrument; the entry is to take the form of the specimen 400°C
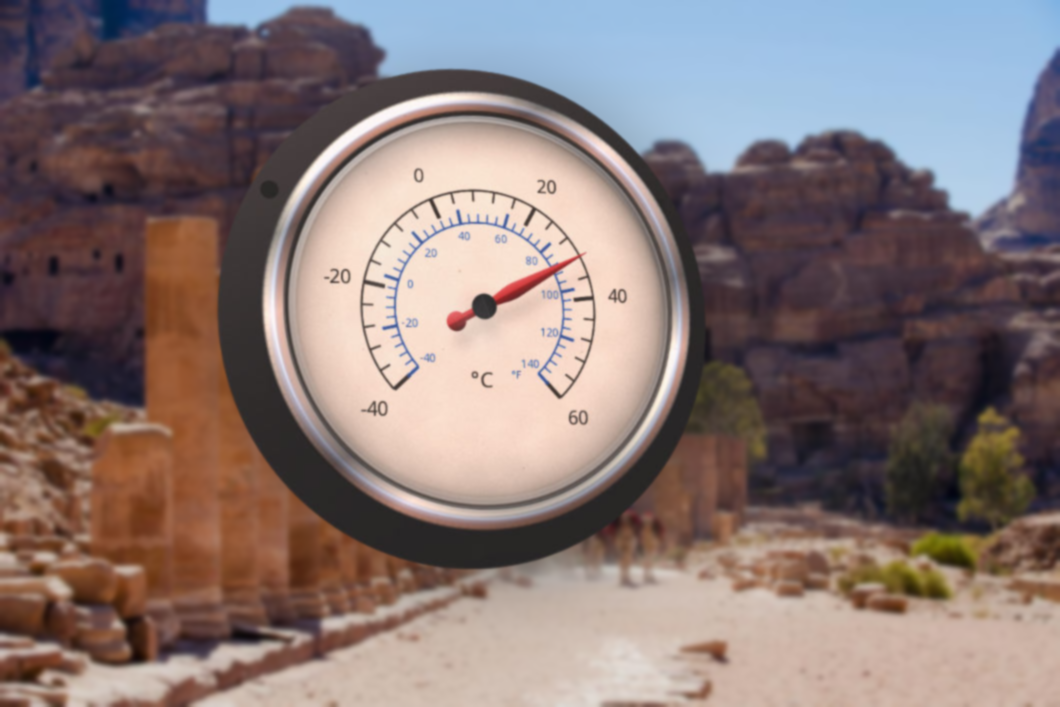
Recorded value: 32°C
